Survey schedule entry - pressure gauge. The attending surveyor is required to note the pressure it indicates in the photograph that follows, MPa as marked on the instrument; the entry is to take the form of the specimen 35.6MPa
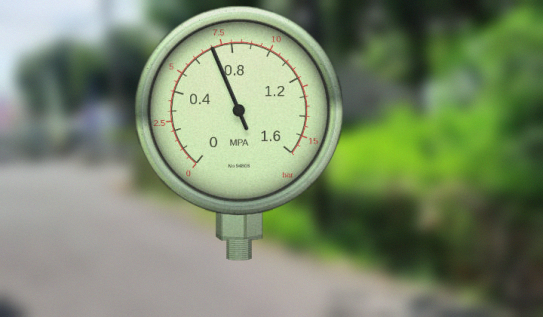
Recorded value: 0.7MPa
